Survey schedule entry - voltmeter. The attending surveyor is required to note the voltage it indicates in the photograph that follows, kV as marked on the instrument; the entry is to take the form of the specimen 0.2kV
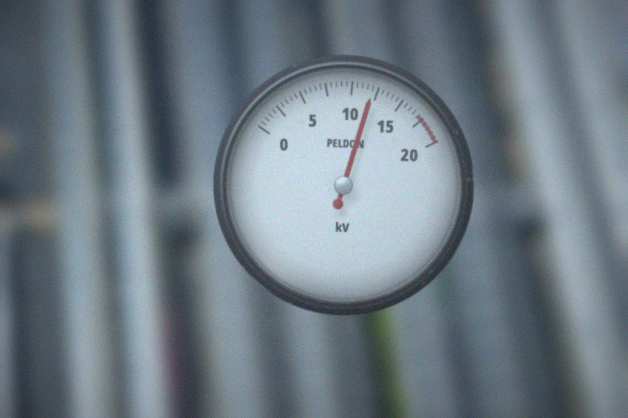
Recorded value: 12kV
